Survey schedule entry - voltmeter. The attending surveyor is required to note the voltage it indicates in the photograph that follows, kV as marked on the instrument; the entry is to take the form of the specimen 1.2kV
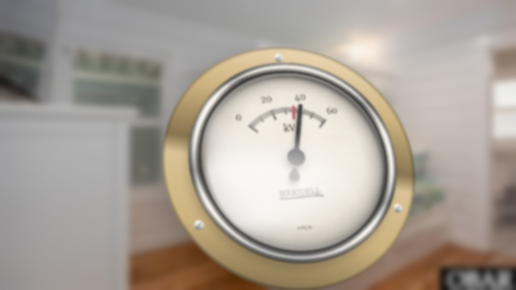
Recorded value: 40kV
